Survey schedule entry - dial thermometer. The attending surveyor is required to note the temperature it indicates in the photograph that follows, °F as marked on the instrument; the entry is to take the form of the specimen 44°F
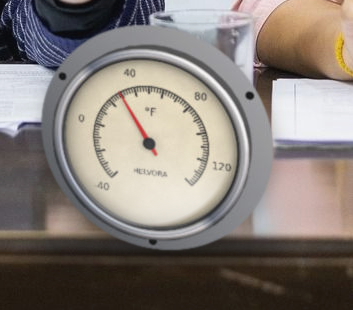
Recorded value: 30°F
